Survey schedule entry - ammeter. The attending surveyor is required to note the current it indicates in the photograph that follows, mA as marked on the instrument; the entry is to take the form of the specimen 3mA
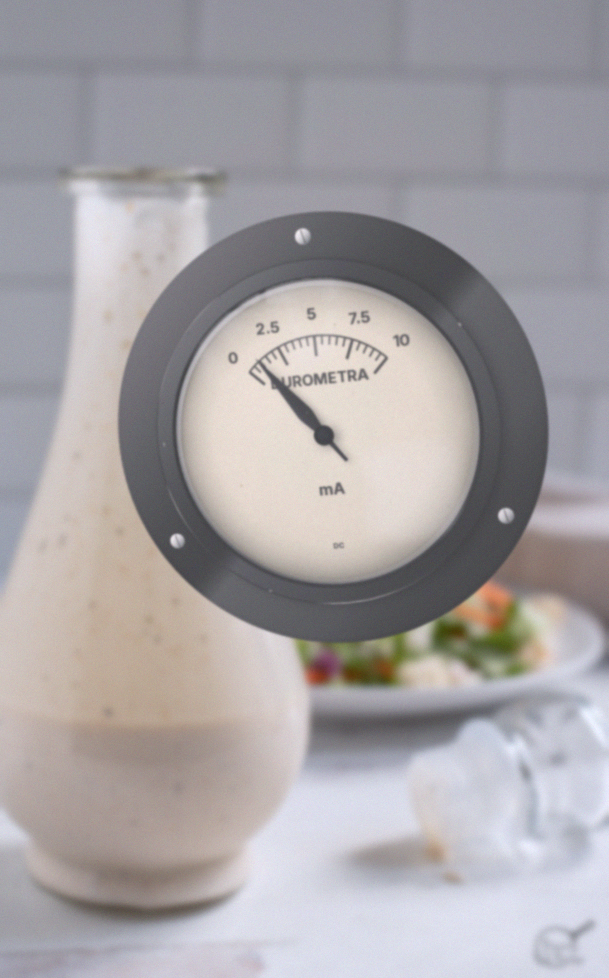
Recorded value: 1mA
